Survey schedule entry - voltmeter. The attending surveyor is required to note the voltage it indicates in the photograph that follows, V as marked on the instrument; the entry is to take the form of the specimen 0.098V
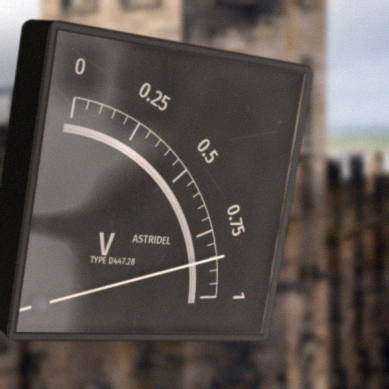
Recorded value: 0.85V
